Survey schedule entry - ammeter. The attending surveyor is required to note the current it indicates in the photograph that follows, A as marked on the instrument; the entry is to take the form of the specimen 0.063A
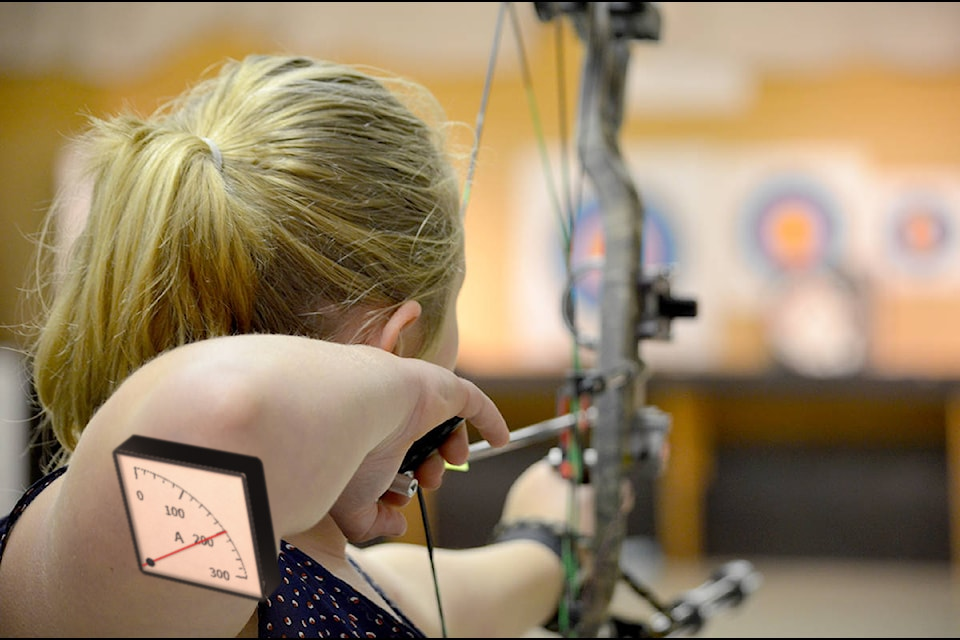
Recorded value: 200A
